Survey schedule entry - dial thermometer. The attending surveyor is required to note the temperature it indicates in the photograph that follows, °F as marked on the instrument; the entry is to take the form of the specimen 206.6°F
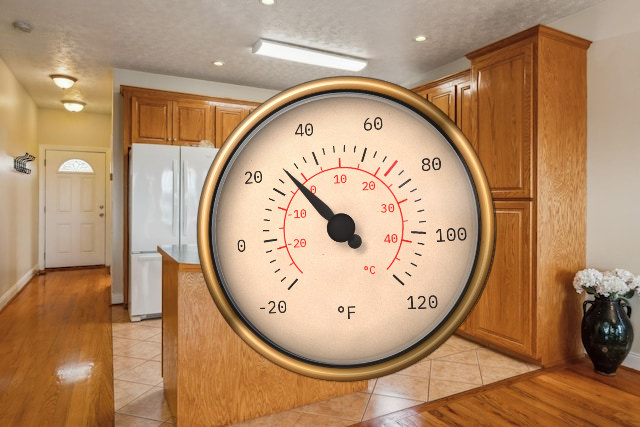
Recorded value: 28°F
